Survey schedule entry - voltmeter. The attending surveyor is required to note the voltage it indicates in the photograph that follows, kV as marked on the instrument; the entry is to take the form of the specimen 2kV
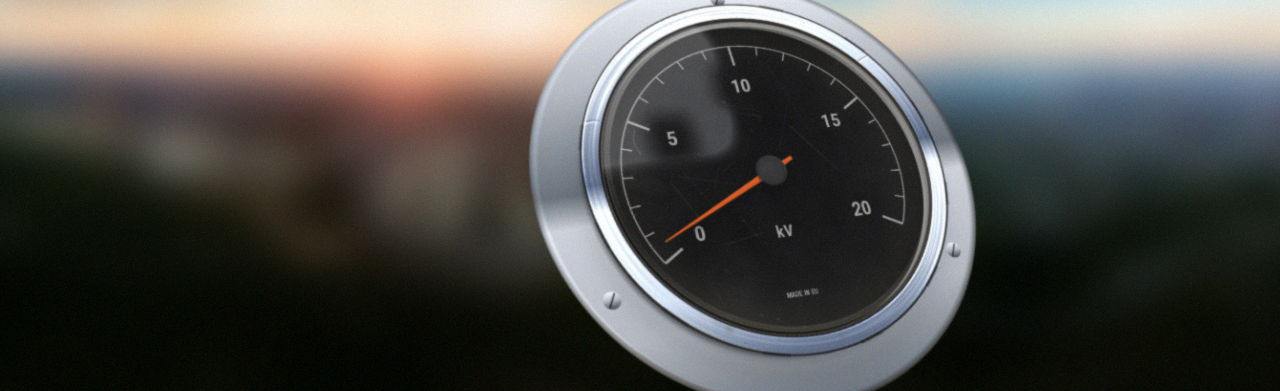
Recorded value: 0.5kV
